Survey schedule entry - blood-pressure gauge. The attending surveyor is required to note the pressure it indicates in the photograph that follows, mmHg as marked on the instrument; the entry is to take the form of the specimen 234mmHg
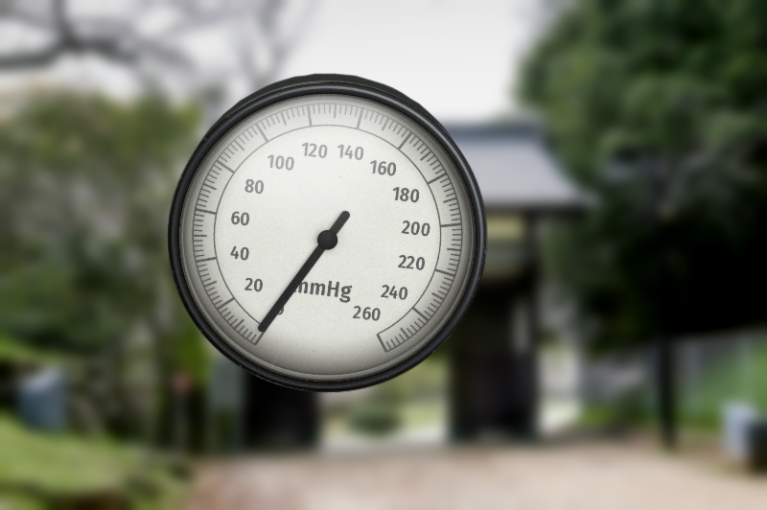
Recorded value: 2mmHg
